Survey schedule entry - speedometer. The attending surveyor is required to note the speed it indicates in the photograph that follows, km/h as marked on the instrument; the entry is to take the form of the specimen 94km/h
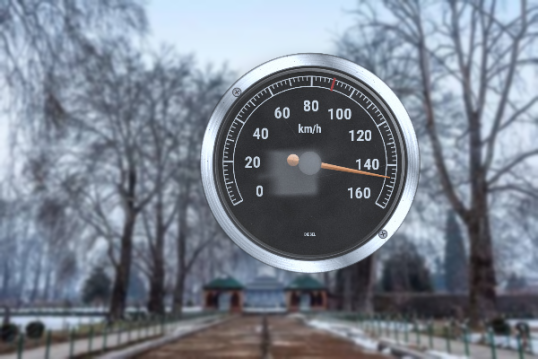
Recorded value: 146km/h
